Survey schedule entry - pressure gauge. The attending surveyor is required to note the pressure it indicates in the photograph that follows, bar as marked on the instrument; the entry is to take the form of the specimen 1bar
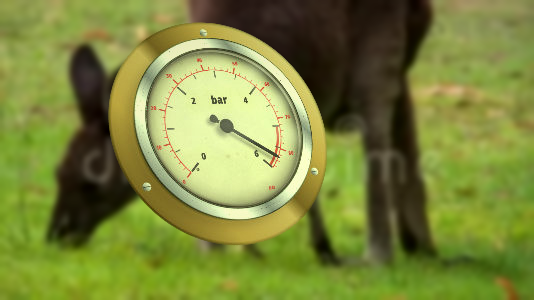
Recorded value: 5.75bar
